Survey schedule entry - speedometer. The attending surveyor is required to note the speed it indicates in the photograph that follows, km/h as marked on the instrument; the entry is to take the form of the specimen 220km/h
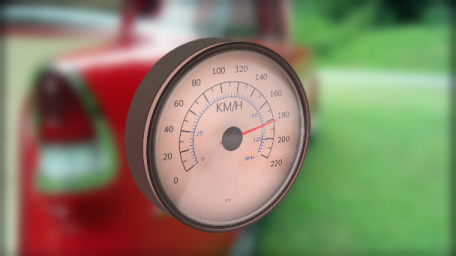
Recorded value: 180km/h
